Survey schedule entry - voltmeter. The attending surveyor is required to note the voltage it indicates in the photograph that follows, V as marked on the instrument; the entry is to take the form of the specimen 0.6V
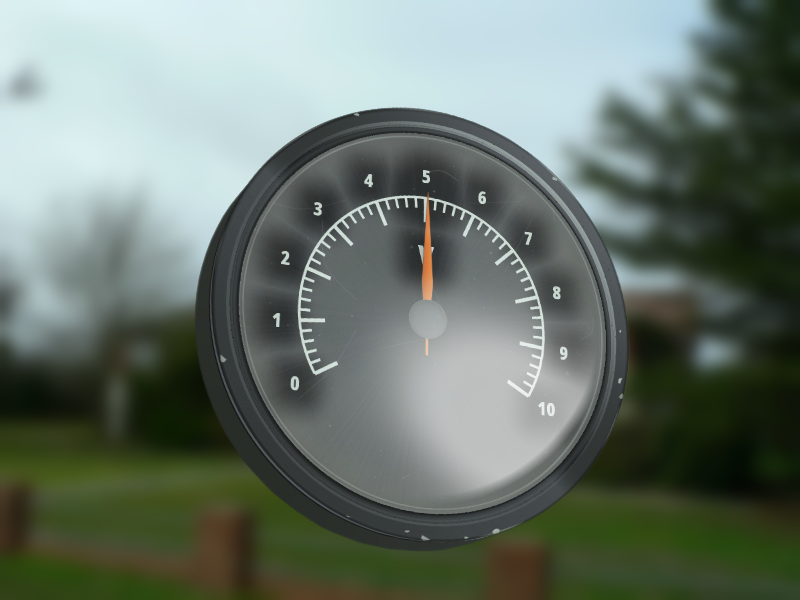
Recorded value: 5V
